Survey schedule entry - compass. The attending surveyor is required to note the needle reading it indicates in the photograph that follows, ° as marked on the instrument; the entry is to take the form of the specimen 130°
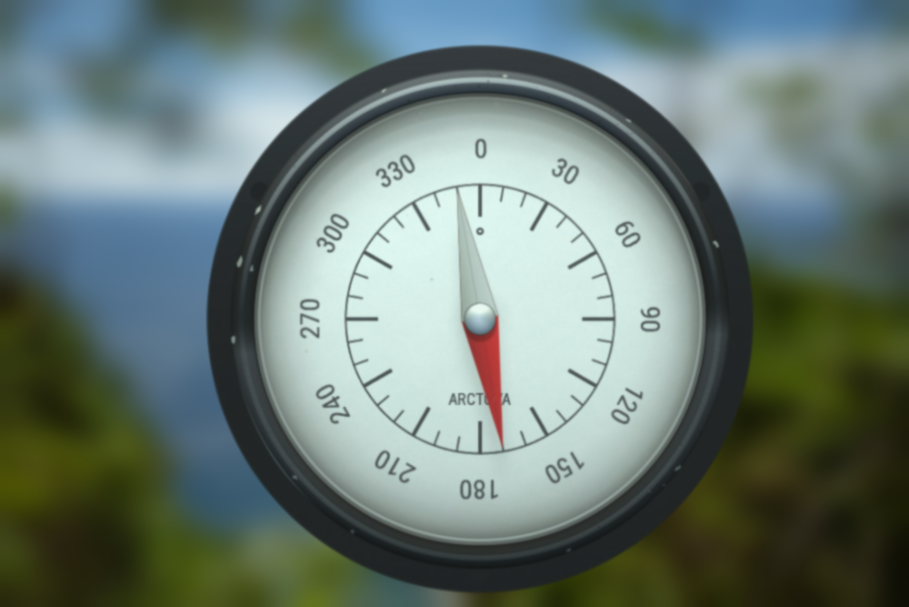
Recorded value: 170°
